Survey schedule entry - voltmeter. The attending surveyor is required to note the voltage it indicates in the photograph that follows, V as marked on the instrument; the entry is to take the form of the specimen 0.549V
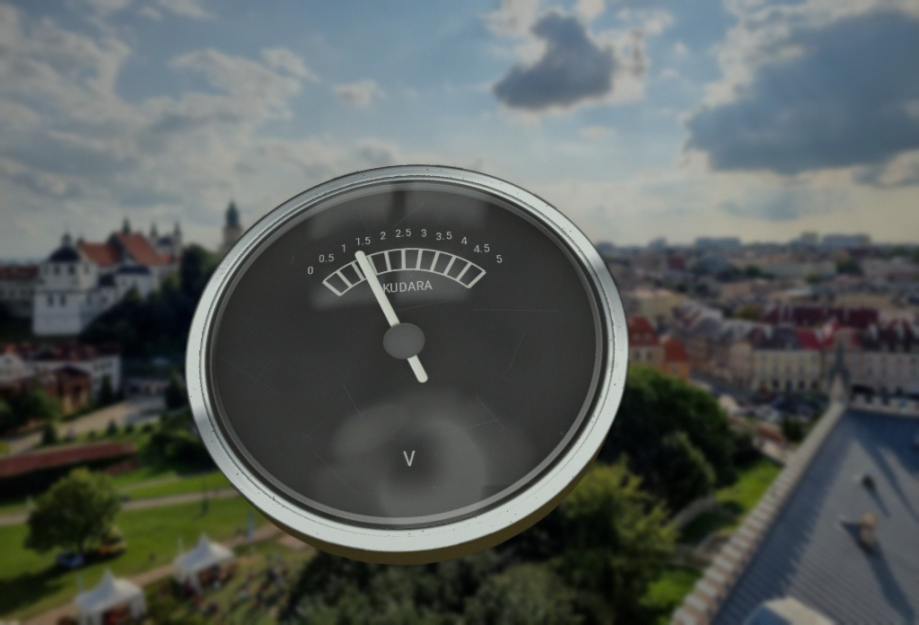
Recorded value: 1.25V
